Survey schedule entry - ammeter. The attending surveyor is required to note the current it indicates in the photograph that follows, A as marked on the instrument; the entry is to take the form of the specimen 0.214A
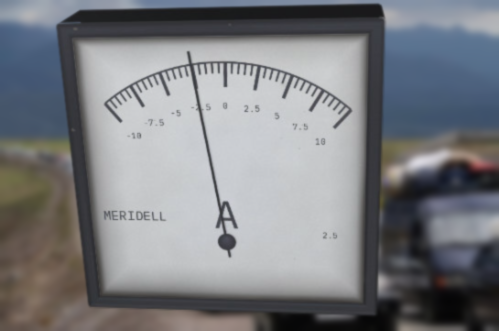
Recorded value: -2.5A
